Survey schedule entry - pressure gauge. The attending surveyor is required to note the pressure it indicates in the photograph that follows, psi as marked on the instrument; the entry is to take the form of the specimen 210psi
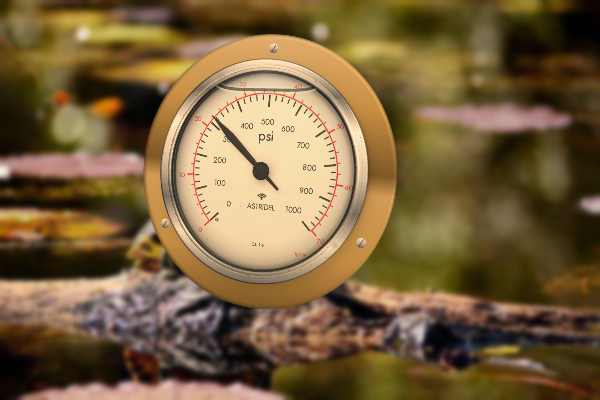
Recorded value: 320psi
